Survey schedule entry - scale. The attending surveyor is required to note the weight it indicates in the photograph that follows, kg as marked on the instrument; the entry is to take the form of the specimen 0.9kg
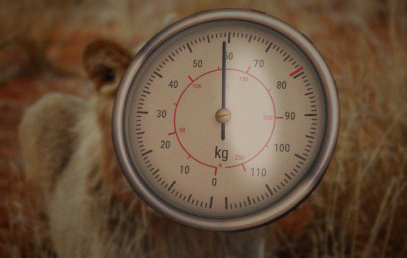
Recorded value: 59kg
